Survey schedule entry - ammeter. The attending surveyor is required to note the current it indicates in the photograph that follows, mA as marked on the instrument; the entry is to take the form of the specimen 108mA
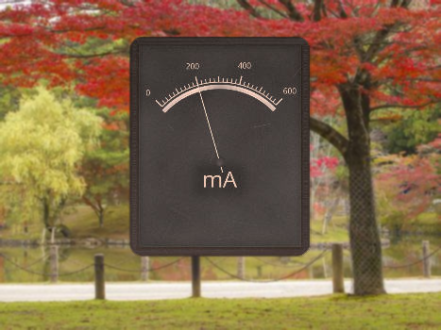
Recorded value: 200mA
